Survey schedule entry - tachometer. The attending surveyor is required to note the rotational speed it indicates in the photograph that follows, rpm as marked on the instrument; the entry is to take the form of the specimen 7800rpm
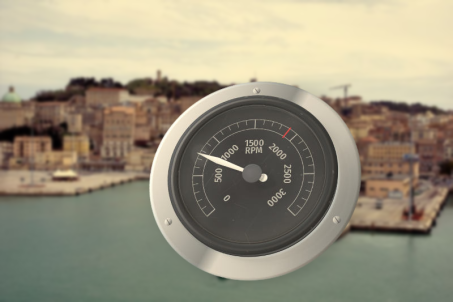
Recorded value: 750rpm
